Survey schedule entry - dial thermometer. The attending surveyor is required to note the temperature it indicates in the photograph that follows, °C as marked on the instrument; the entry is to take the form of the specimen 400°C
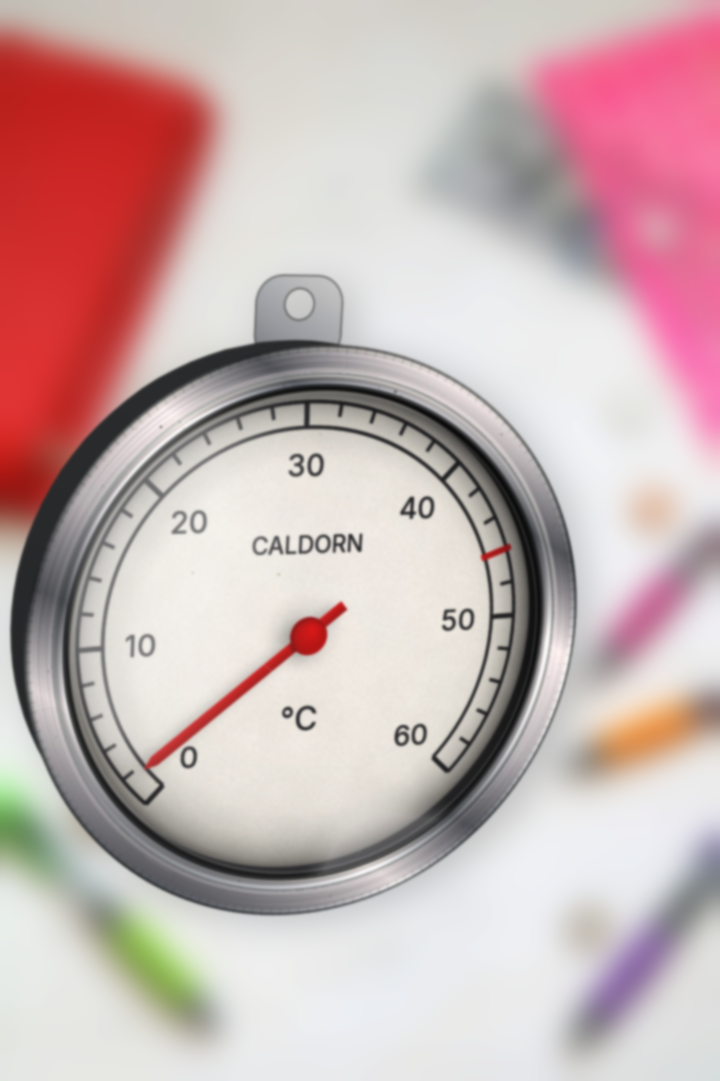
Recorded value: 2°C
